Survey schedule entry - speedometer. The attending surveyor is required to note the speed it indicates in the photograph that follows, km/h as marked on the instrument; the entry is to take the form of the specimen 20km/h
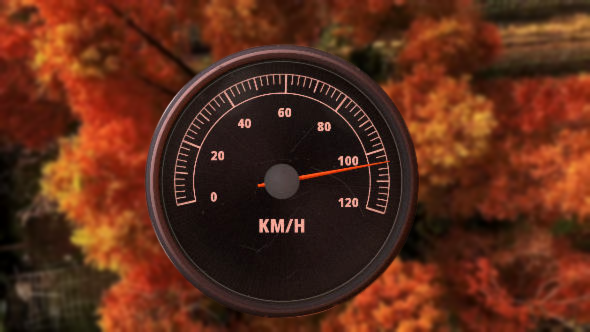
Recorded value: 104km/h
